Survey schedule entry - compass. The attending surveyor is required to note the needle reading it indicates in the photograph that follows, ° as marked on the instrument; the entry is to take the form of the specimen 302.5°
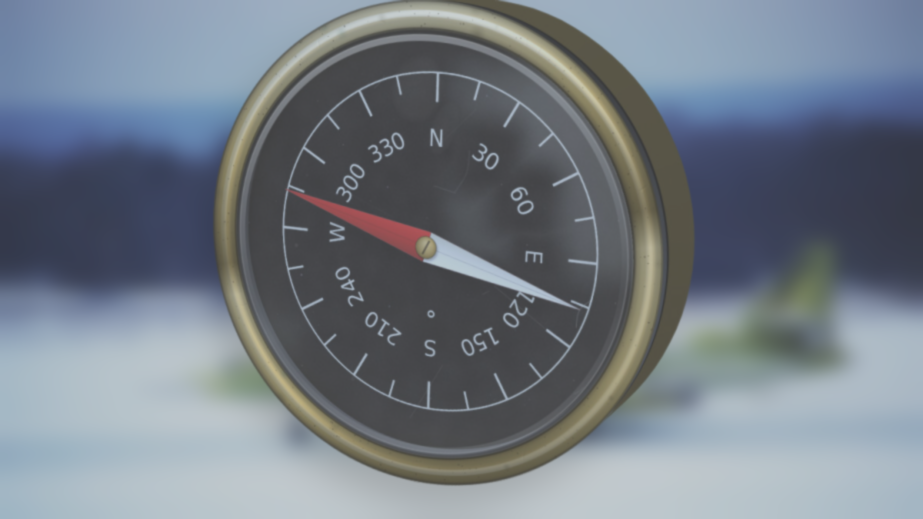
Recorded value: 285°
